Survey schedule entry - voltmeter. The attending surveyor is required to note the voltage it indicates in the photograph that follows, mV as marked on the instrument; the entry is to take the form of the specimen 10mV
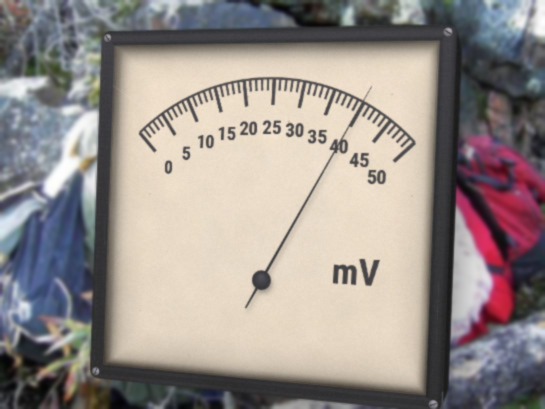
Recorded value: 40mV
